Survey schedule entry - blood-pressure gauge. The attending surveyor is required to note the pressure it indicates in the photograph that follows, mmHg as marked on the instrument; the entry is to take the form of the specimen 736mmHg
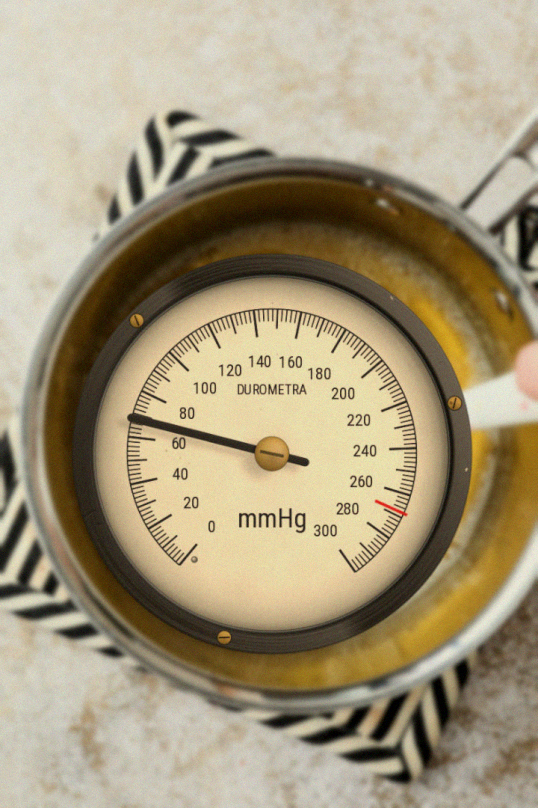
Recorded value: 68mmHg
